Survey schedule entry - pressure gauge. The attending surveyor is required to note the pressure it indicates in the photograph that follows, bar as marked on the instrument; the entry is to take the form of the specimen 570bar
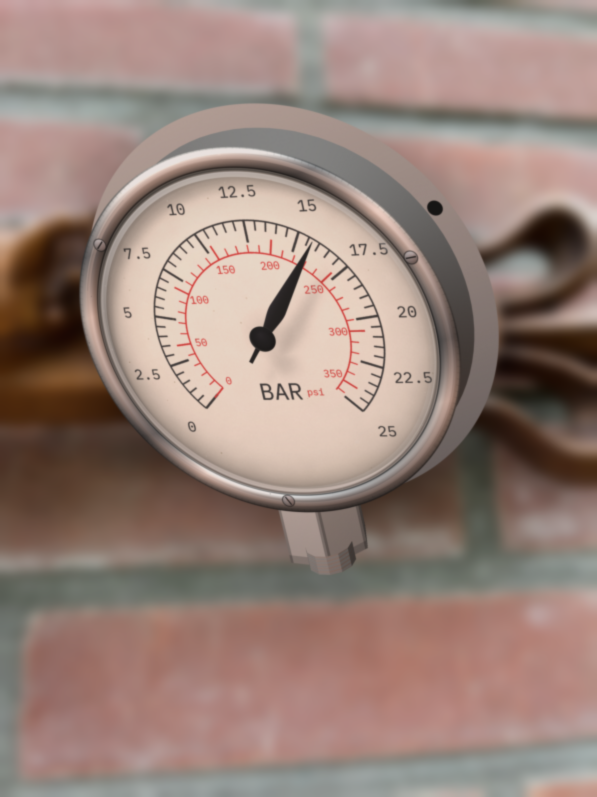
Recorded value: 15.75bar
